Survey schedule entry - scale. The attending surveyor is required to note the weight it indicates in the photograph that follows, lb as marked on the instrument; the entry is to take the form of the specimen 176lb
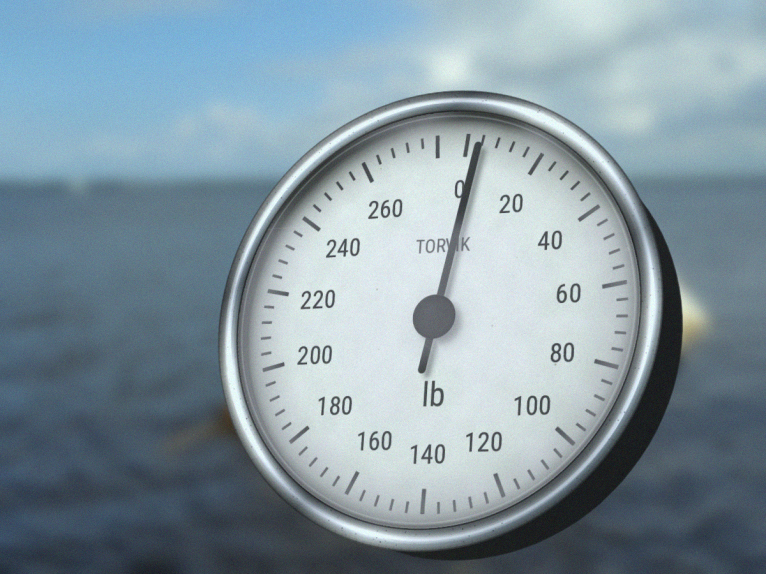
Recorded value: 4lb
